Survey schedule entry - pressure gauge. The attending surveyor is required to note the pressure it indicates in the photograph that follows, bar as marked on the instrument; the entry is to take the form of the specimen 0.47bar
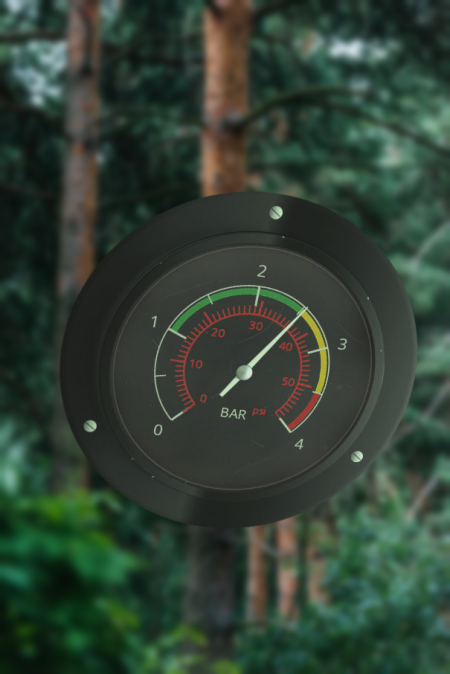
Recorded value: 2.5bar
